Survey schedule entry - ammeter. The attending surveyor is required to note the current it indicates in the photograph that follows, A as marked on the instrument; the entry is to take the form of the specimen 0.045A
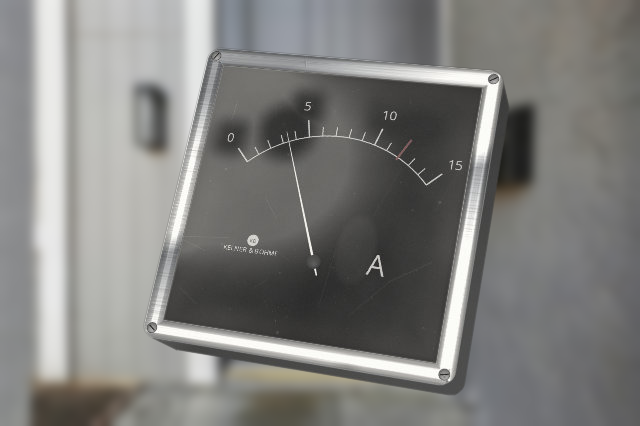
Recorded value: 3.5A
